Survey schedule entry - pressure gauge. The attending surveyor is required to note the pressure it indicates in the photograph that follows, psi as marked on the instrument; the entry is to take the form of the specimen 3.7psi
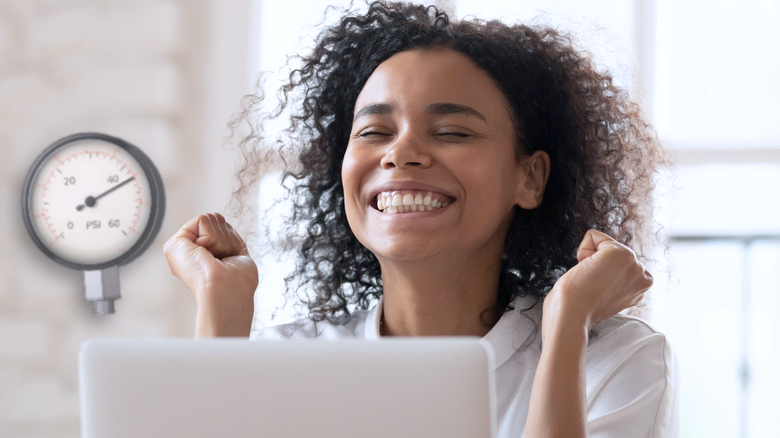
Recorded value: 44psi
